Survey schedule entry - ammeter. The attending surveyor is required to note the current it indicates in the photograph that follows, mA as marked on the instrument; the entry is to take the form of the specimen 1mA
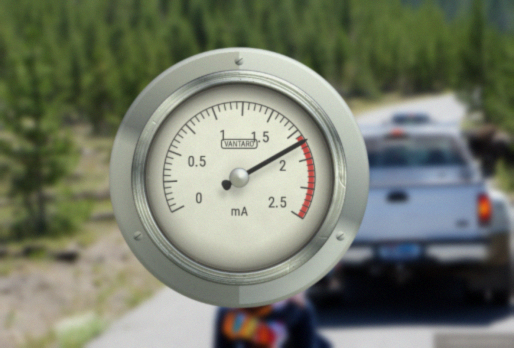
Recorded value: 1.85mA
